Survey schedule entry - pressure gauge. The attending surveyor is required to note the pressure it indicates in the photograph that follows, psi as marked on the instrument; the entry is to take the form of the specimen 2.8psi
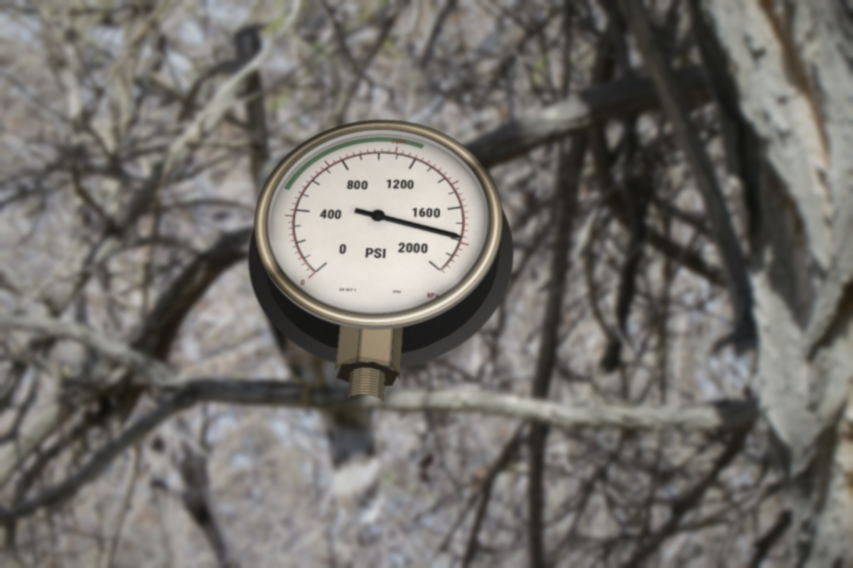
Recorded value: 1800psi
